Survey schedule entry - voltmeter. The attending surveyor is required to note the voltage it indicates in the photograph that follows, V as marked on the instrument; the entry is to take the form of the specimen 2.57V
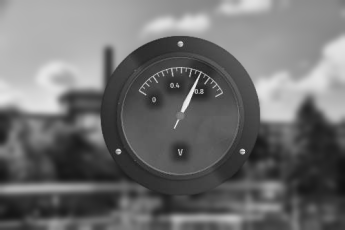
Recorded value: 0.7V
